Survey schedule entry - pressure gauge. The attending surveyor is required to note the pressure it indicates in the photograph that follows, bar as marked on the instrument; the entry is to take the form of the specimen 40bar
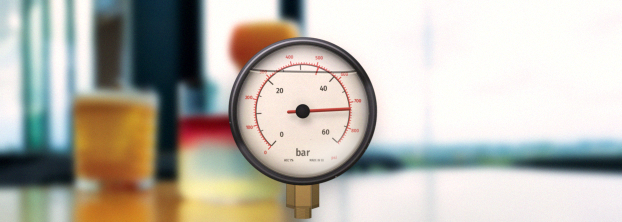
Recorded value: 50bar
